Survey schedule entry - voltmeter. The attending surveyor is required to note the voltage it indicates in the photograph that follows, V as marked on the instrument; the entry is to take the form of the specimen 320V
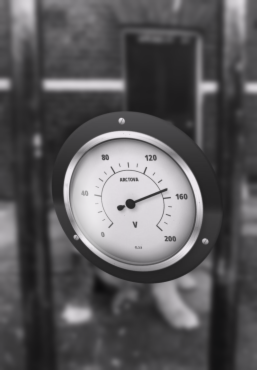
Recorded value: 150V
